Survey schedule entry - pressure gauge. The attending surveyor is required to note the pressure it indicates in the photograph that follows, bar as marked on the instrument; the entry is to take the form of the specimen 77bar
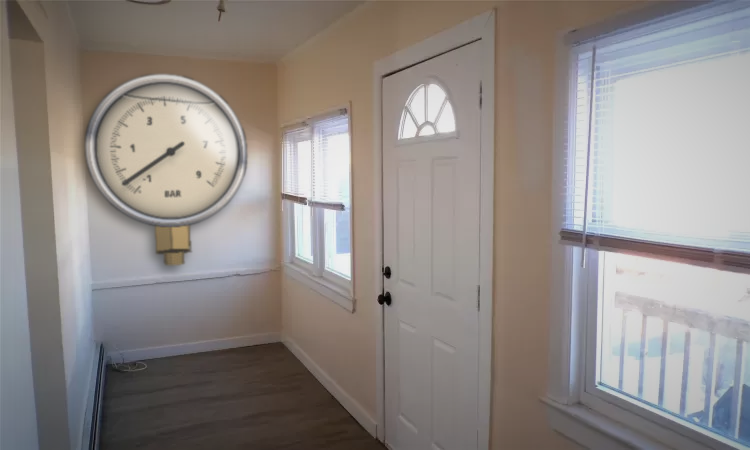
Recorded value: -0.5bar
